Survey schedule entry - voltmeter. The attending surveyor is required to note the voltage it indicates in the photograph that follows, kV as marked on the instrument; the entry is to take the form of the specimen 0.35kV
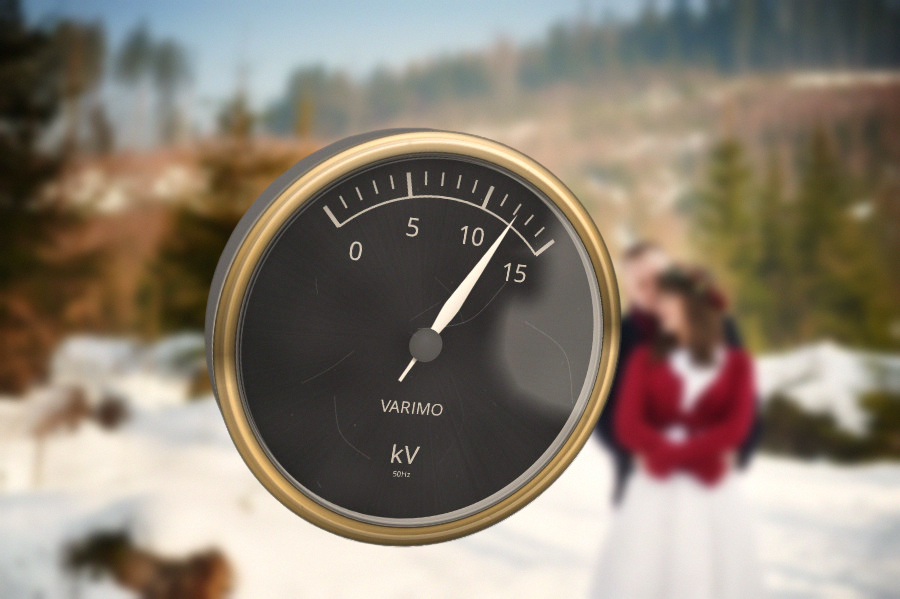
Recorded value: 12kV
